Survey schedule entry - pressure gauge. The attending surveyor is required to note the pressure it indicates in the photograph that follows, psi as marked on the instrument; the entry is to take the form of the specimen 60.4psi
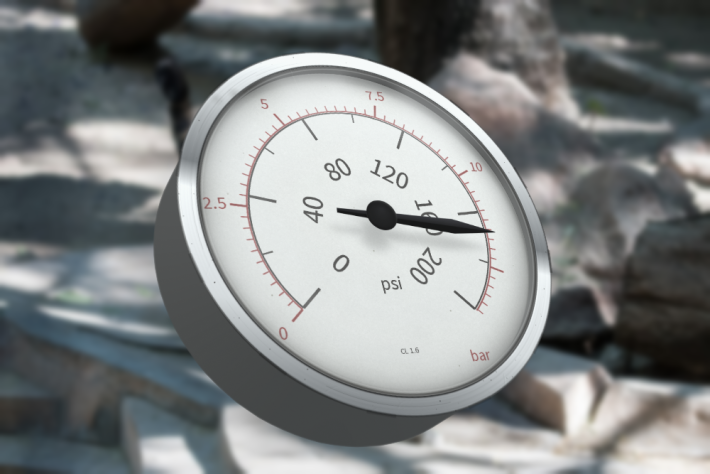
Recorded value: 170psi
